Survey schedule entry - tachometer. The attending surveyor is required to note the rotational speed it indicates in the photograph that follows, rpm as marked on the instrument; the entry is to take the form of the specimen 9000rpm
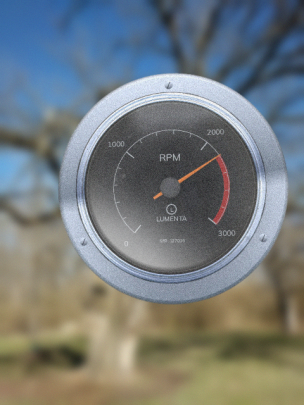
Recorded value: 2200rpm
